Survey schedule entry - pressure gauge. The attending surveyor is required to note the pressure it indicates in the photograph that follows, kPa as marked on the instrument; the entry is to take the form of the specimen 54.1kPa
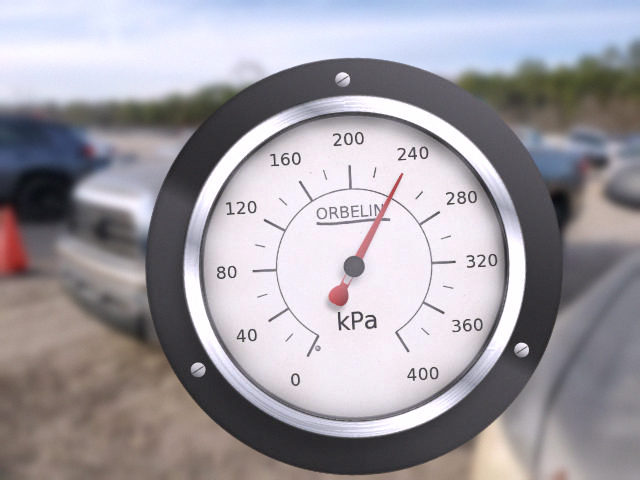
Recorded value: 240kPa
